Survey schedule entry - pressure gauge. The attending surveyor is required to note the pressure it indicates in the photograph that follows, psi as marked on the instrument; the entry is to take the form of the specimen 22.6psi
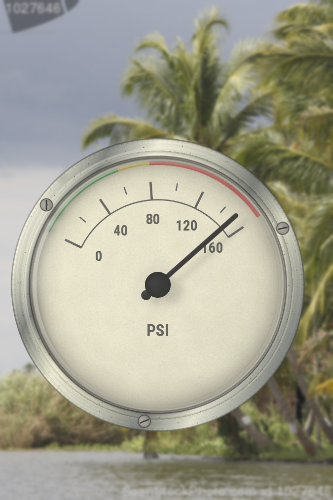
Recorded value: 150psi
